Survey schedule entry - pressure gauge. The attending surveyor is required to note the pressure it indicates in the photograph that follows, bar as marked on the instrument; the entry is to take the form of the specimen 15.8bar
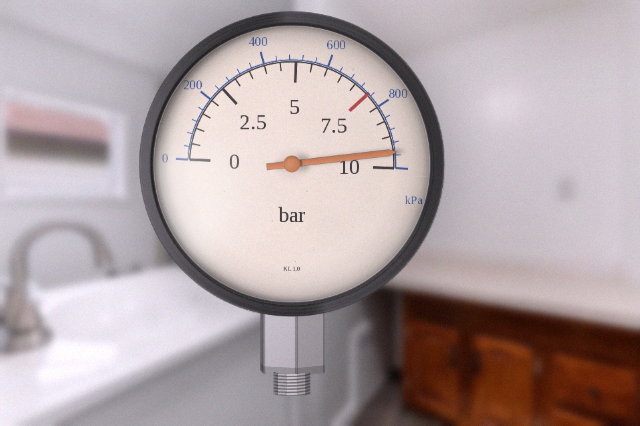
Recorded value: 9.5bar
